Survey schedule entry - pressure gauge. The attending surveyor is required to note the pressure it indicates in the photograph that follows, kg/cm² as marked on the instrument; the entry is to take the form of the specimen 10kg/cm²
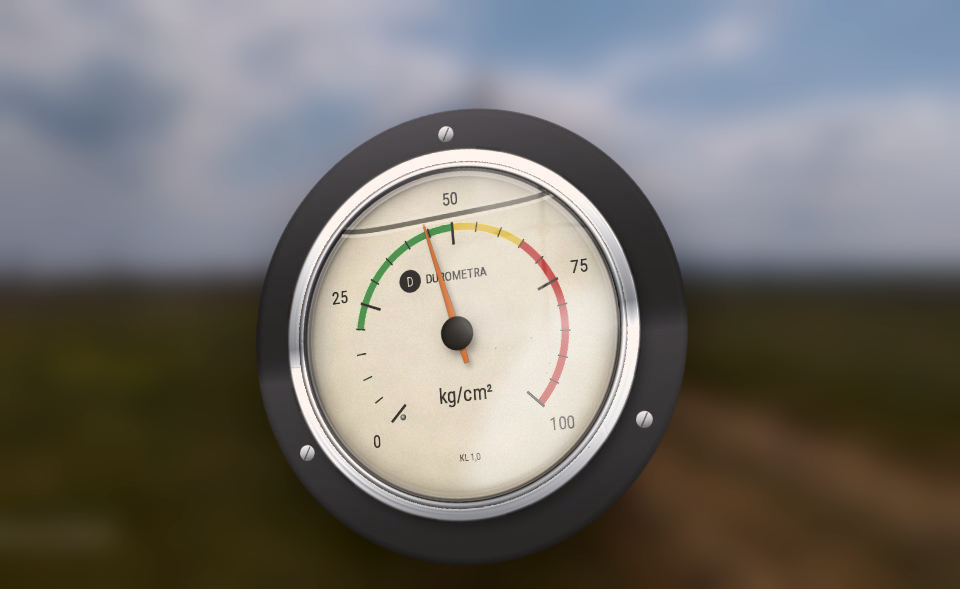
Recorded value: 45kg/cm²
